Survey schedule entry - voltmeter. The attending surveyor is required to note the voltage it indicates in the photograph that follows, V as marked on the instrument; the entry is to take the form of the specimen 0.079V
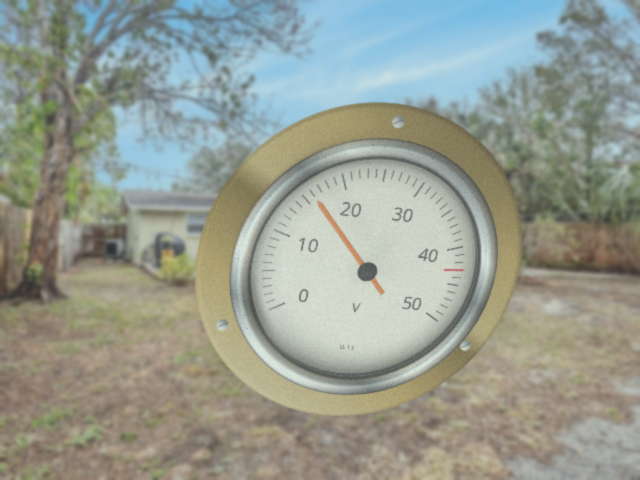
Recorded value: 16V
